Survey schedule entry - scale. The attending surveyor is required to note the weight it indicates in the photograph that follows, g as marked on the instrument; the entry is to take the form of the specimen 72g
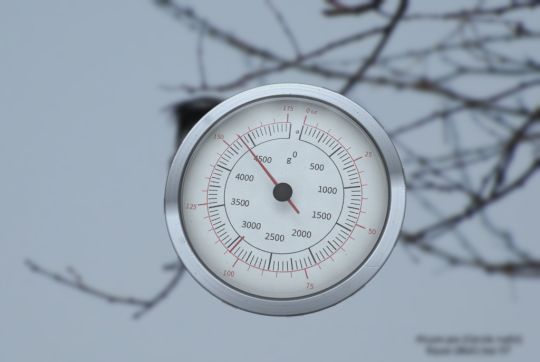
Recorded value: 4400g
